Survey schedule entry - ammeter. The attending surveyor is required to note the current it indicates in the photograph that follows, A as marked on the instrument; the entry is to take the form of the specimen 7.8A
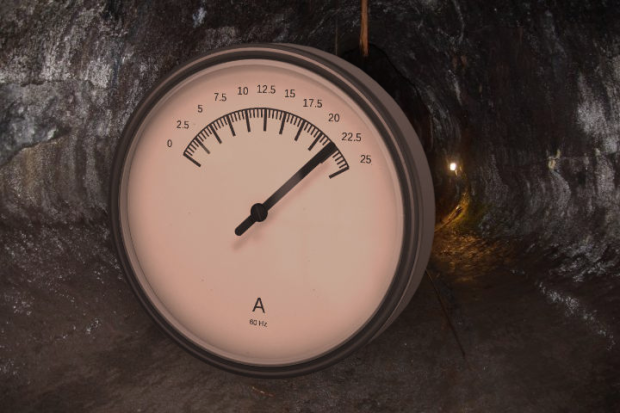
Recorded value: 22A
